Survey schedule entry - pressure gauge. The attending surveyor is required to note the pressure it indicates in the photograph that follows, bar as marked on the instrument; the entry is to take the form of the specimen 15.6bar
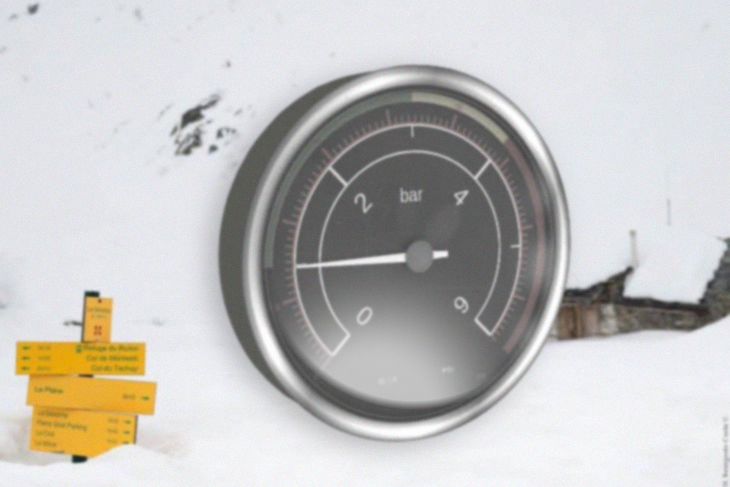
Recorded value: 1bar
